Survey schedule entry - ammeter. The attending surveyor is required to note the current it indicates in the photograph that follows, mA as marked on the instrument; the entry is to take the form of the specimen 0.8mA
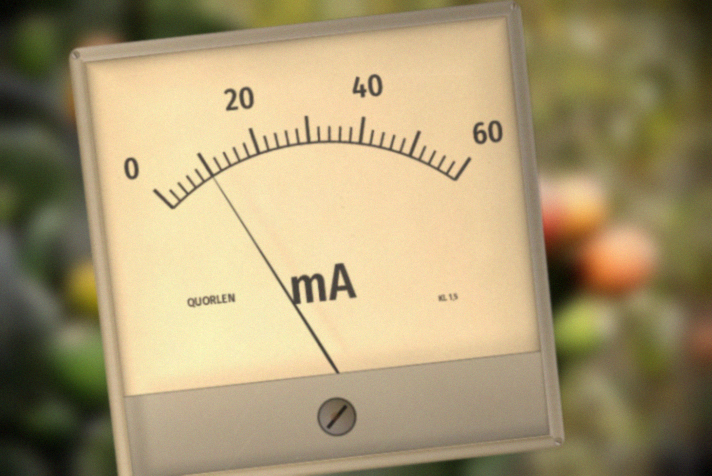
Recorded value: 10mA
